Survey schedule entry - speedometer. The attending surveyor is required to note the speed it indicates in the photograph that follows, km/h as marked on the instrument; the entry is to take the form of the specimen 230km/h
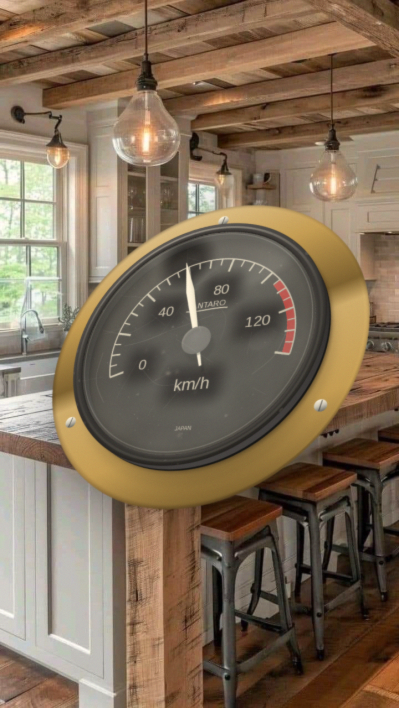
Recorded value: 60km/h
